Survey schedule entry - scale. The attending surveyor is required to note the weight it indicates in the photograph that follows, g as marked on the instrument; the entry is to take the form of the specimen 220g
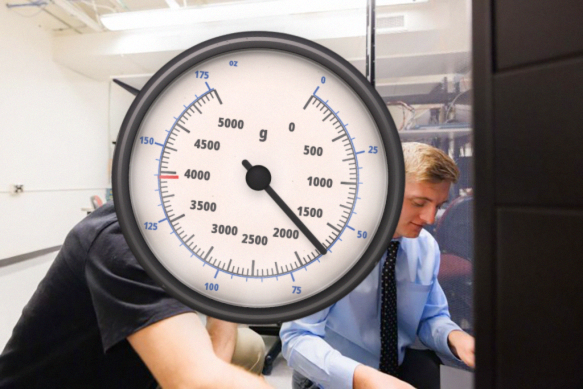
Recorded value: 1750g
